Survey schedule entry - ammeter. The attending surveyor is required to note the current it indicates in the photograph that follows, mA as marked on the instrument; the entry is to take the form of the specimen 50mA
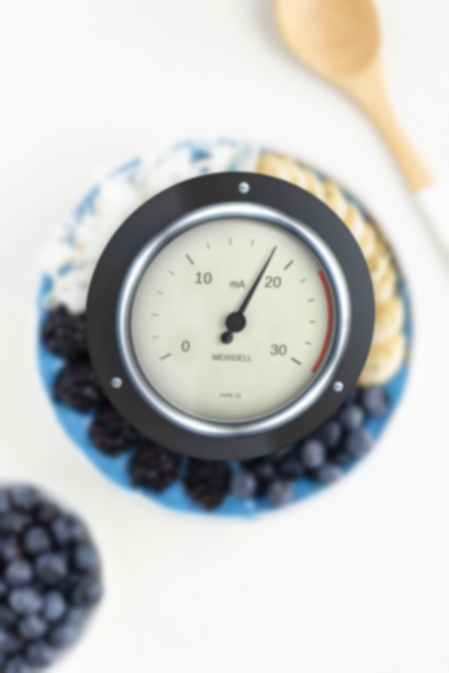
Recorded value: 18mA
